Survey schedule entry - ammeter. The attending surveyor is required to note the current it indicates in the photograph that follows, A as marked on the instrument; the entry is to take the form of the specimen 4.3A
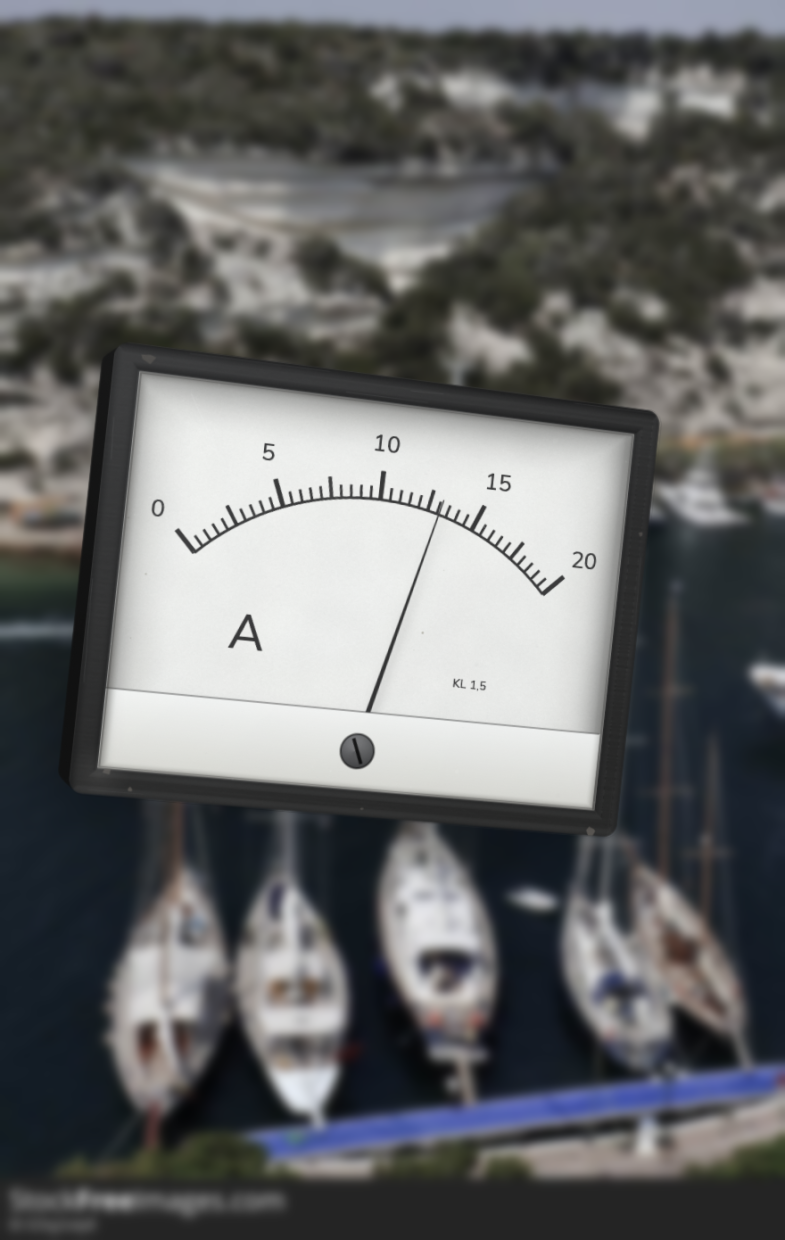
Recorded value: 13A
